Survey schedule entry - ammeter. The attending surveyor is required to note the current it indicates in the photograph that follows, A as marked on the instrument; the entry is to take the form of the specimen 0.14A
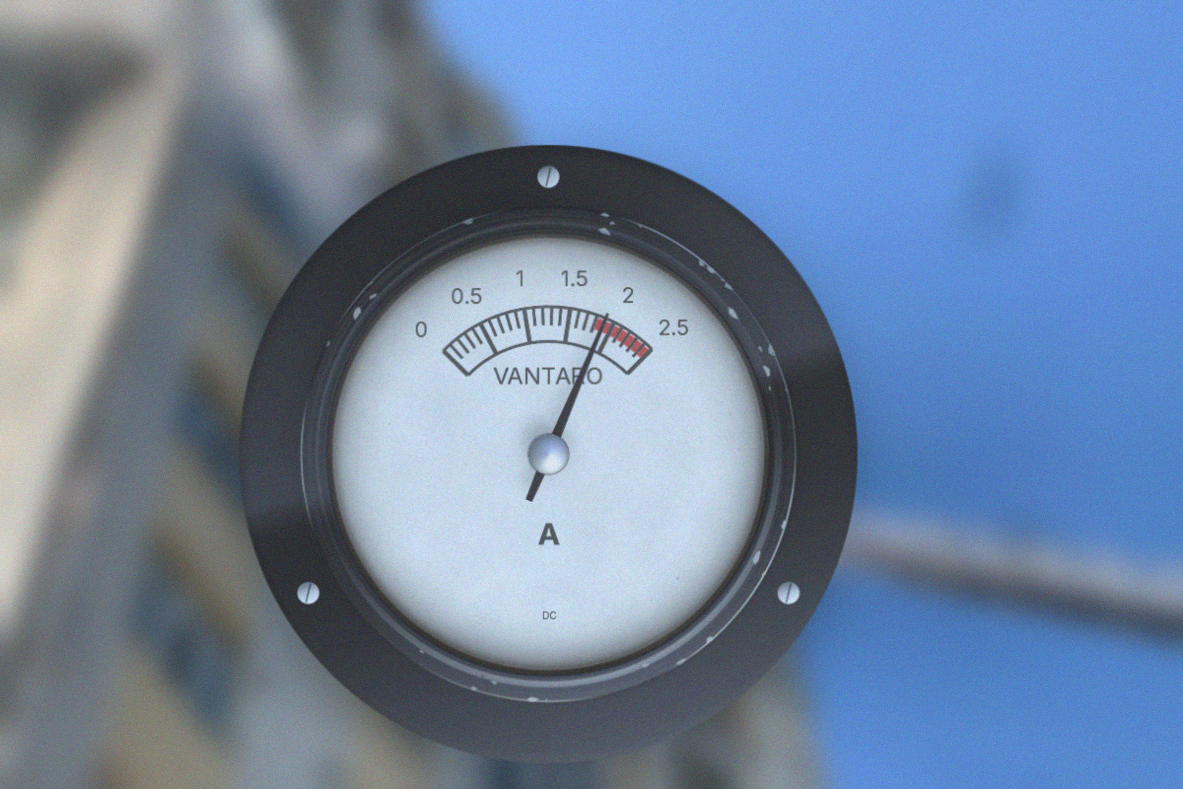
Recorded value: 1.9A
